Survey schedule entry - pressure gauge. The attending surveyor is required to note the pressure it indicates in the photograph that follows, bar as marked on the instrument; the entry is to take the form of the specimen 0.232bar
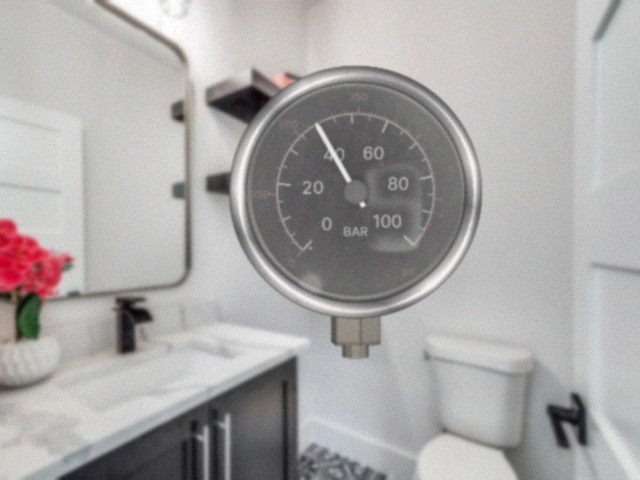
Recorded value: 40bar
